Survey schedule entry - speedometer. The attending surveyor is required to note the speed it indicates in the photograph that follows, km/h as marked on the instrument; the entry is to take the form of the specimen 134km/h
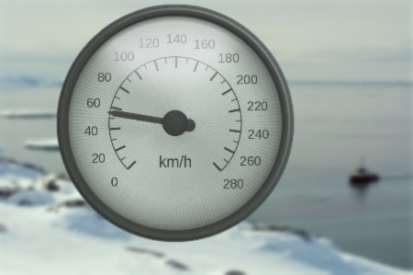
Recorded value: 55km/h
